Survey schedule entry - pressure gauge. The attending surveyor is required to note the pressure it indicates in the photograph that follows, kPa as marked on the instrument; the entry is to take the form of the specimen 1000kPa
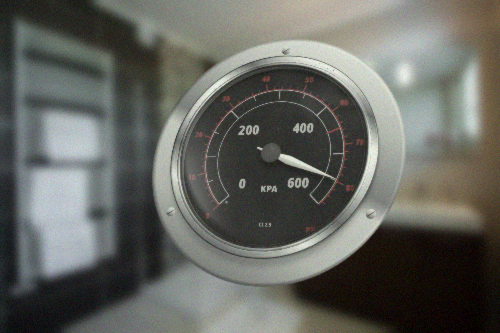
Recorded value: 550kPa
